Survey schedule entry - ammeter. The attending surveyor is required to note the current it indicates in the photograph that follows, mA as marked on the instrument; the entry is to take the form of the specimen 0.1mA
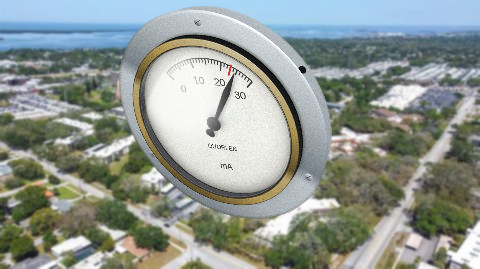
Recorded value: 25mA
